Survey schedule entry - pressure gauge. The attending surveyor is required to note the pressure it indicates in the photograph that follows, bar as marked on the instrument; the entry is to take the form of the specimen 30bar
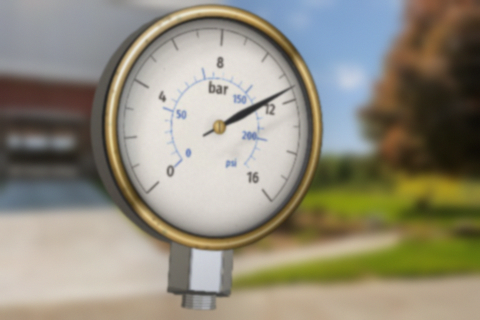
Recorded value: 11.5bar
